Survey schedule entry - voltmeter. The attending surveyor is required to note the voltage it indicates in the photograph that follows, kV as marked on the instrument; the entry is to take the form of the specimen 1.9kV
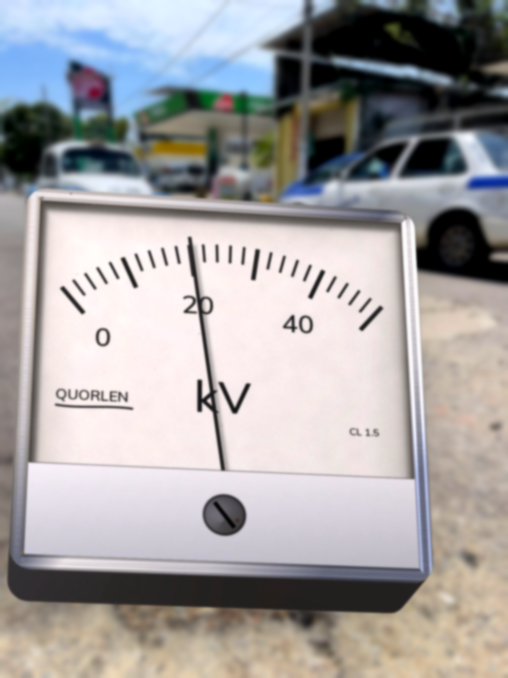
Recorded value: 20kV
